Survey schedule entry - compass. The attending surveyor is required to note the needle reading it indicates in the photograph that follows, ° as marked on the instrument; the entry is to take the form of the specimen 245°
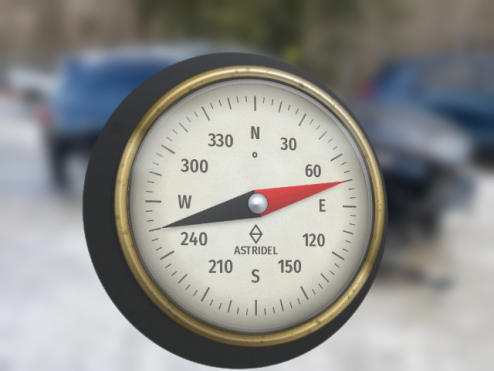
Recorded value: 75°
